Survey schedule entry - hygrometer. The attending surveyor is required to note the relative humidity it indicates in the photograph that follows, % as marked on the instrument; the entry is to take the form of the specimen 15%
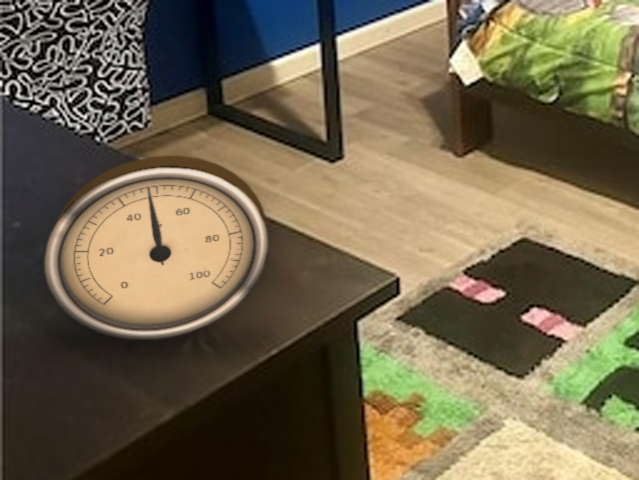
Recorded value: 48%
